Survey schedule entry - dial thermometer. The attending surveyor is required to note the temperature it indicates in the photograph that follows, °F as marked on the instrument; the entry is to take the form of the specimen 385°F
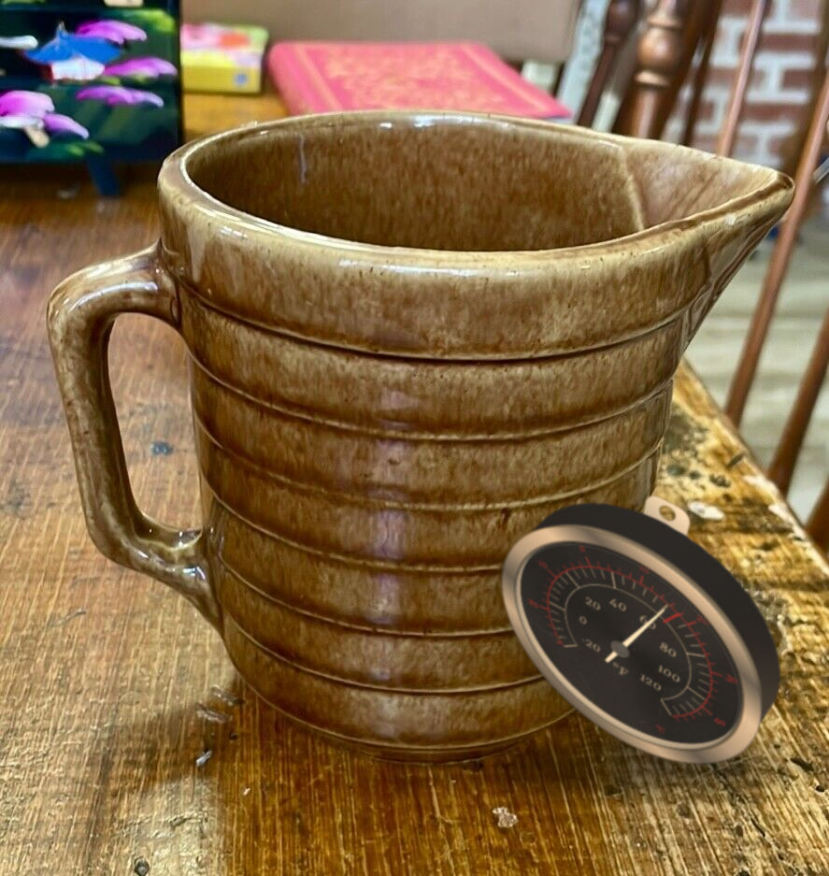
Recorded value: 60°F
